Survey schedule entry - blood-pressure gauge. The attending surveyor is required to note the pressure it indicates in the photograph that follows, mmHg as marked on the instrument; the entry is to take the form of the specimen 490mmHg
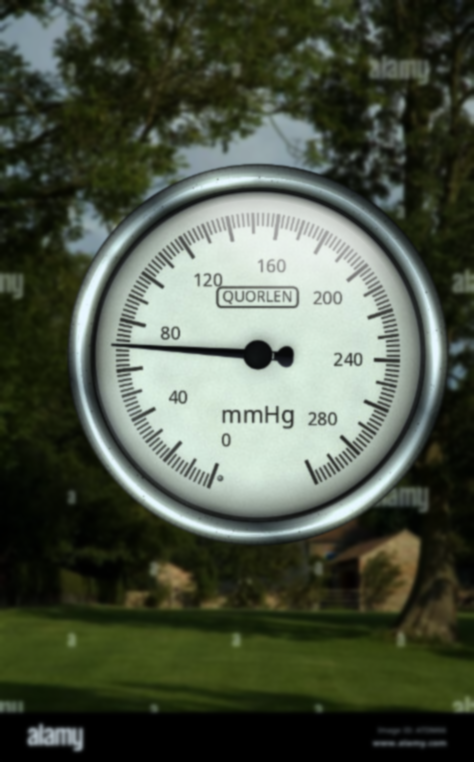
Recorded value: 70mmHg
